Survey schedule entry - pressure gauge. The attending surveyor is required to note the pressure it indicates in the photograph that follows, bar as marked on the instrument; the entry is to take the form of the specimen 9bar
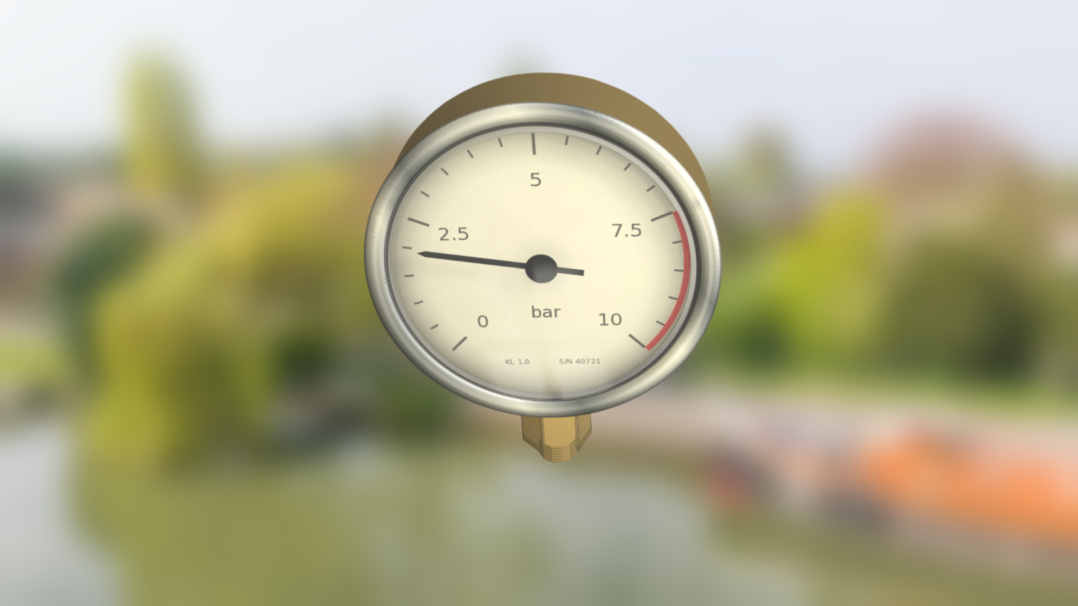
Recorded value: 2bar
